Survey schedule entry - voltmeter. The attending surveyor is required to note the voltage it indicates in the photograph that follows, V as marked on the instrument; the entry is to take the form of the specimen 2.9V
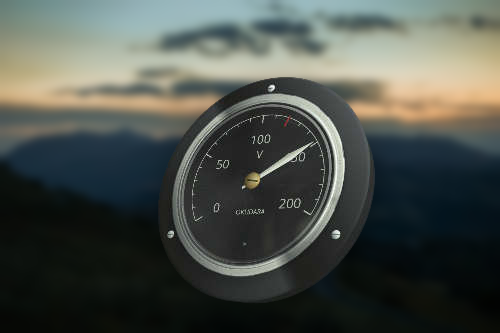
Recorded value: 150V
